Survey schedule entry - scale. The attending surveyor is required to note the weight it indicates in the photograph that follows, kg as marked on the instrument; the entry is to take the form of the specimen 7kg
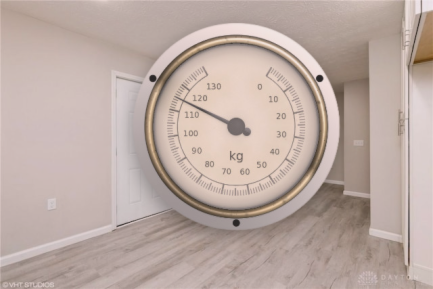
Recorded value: 115kg
